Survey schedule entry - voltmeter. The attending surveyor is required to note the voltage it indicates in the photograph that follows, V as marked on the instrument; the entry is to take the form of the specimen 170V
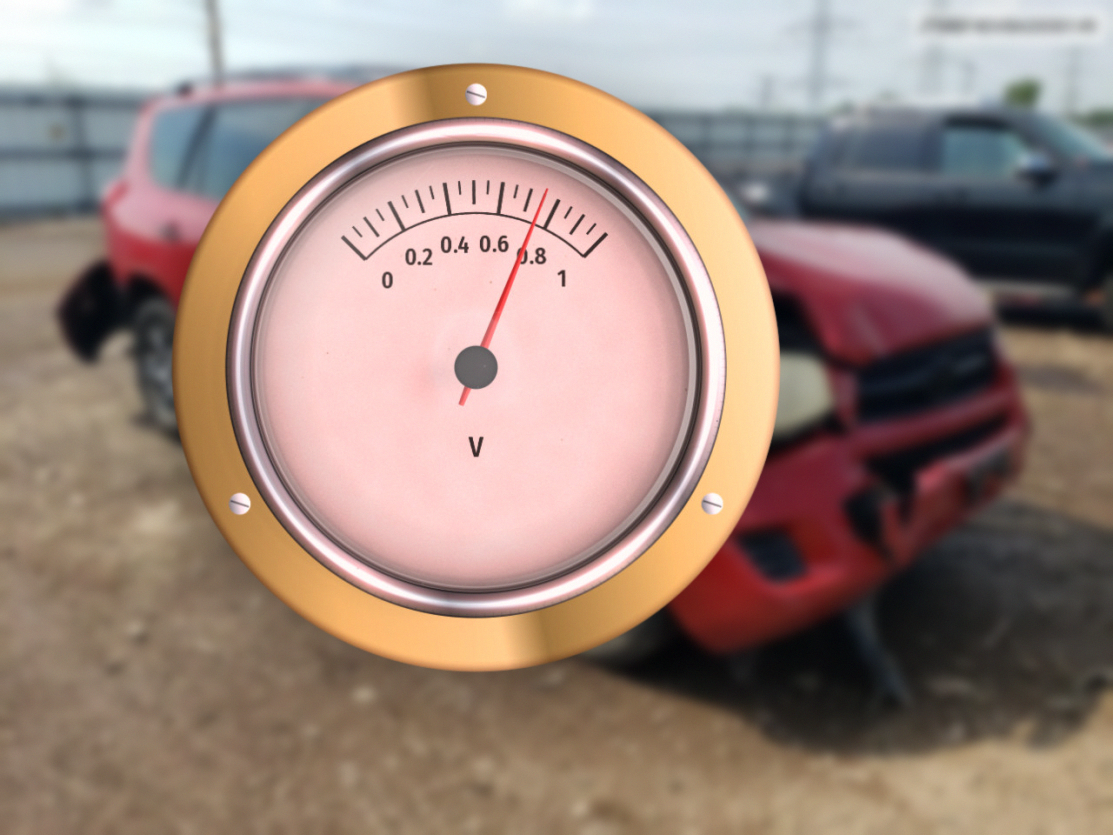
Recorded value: 0.75V
